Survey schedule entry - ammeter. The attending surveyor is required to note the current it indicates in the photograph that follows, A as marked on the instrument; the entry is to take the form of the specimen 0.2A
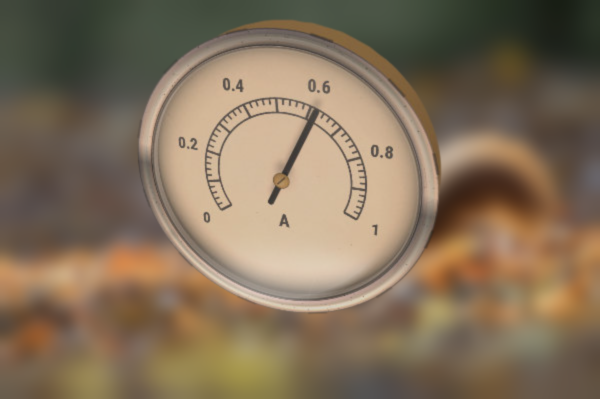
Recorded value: 0.62A
